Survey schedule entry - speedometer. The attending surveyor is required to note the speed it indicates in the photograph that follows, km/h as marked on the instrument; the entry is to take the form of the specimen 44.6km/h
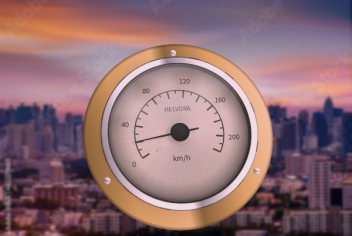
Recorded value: 20km/h
